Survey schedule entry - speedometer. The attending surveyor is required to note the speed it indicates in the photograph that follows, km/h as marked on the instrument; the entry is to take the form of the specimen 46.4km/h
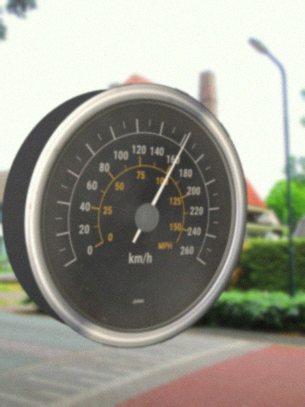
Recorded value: 160km/h
